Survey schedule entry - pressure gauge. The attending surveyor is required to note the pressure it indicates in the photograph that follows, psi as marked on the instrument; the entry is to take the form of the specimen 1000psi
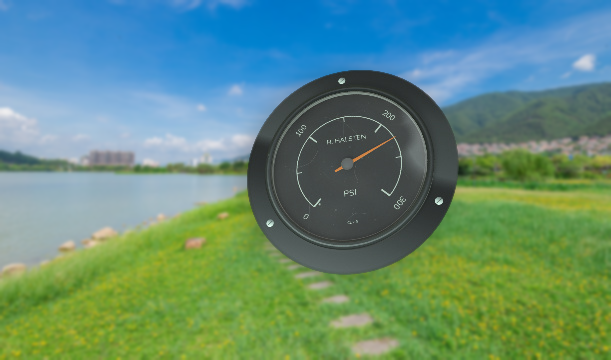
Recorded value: 225psi
